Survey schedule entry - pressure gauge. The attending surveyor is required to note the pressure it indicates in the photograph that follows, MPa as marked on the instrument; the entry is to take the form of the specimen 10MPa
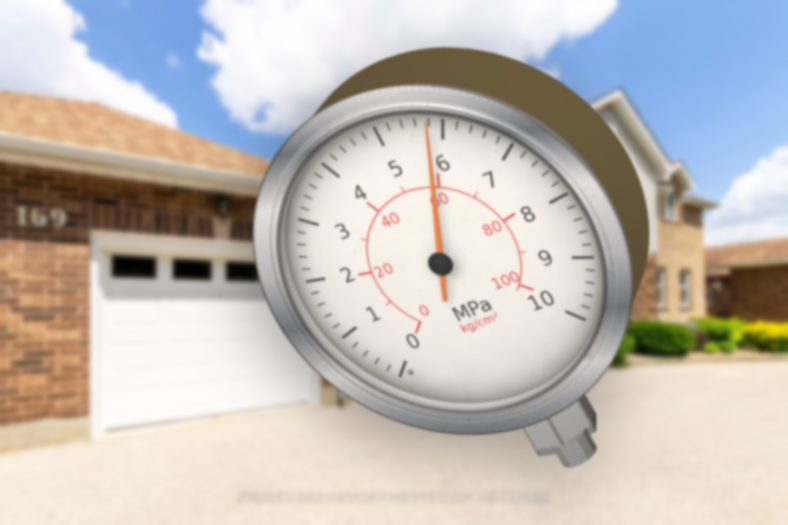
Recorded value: 5.8MPa
